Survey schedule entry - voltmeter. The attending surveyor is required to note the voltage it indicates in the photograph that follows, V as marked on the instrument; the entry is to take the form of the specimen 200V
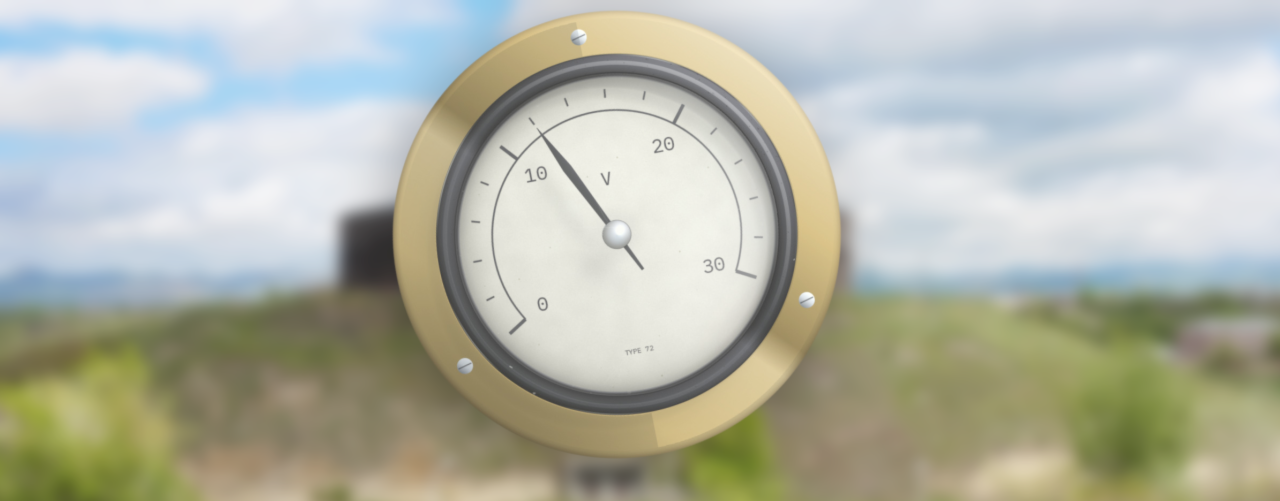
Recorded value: 12V
